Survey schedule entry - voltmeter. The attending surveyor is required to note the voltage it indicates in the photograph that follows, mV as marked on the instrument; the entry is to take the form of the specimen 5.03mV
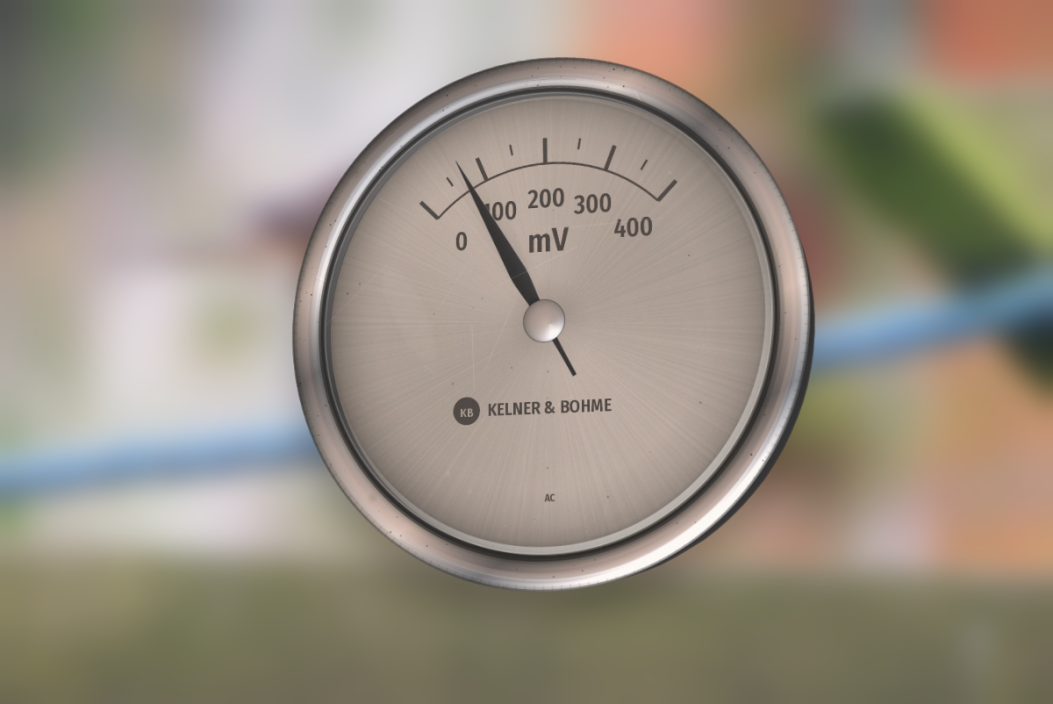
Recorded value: 75mV
